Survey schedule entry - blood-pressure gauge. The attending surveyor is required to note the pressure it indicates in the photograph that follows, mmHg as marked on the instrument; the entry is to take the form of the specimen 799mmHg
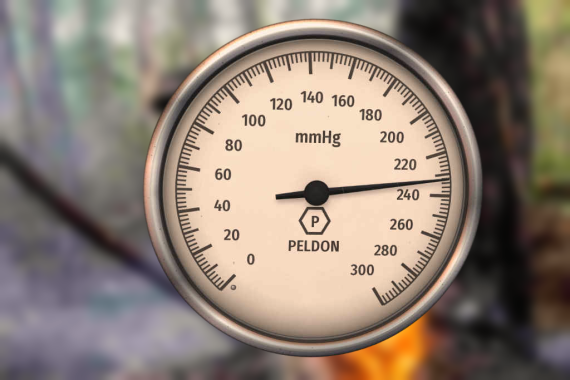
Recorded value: 232mmHg
